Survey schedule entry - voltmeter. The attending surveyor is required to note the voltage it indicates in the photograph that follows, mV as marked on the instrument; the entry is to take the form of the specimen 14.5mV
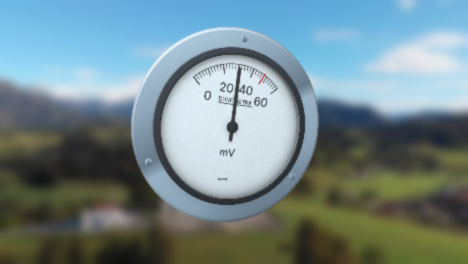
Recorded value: 30mV
